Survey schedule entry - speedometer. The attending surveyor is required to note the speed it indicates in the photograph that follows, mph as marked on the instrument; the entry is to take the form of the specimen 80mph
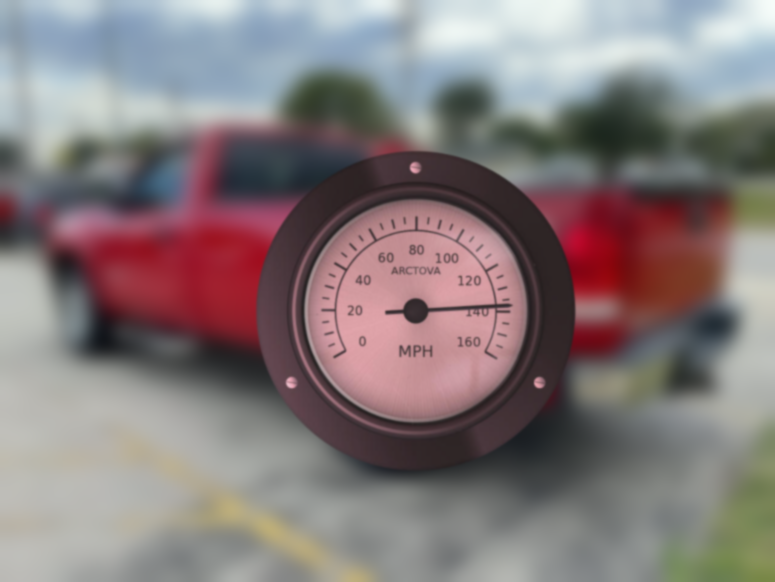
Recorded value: 137.5mph
